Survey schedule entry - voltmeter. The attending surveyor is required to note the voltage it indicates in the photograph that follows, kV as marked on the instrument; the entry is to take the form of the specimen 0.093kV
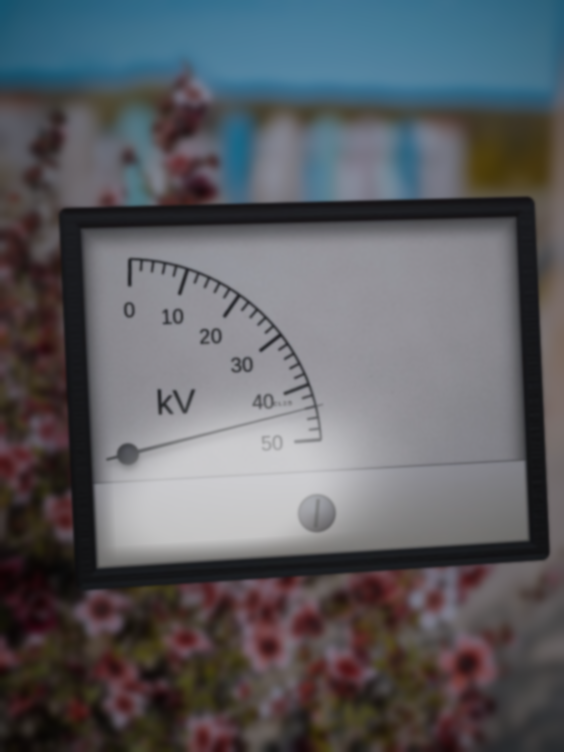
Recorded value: 44kV
